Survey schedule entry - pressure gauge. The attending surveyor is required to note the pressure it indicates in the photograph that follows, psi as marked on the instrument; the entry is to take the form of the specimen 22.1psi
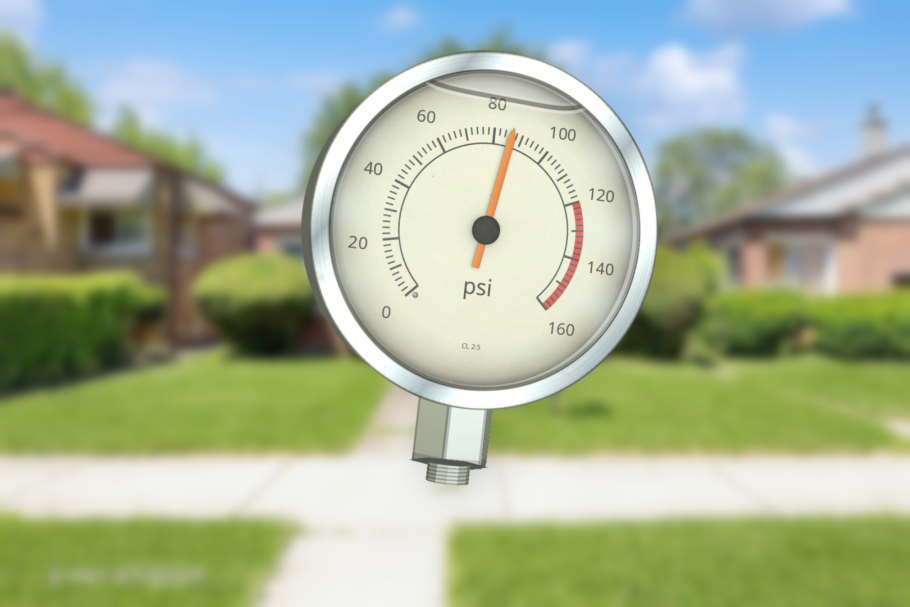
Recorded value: 86psi
